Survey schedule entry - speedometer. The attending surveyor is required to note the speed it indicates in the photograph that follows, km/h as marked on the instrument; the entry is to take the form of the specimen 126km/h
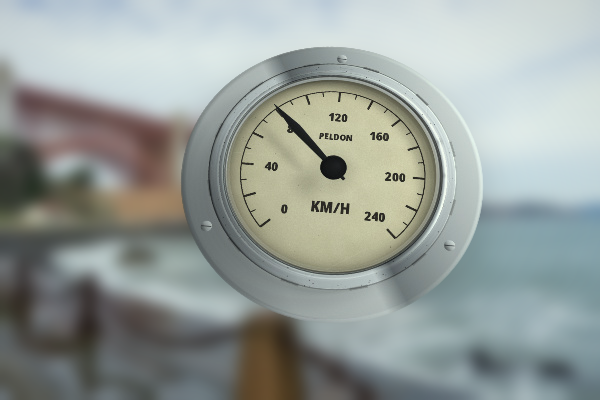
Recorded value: 80km/h
